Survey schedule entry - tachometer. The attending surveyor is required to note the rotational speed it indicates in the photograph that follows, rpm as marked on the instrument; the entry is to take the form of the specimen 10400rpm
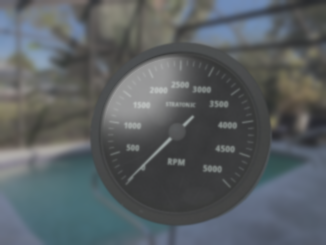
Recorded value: 0rpm
